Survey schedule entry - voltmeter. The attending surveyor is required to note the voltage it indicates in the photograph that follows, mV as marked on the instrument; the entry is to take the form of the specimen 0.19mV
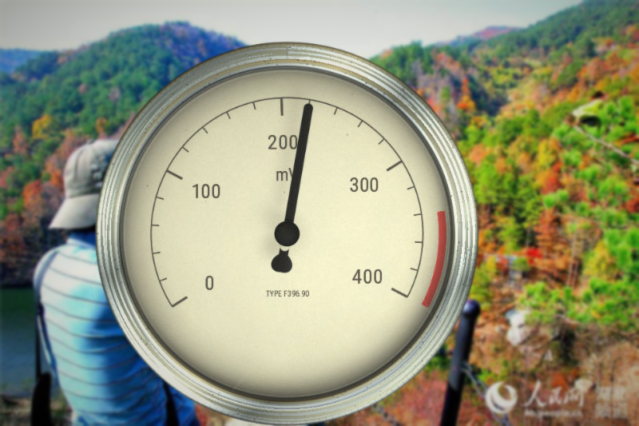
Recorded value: 220mV
